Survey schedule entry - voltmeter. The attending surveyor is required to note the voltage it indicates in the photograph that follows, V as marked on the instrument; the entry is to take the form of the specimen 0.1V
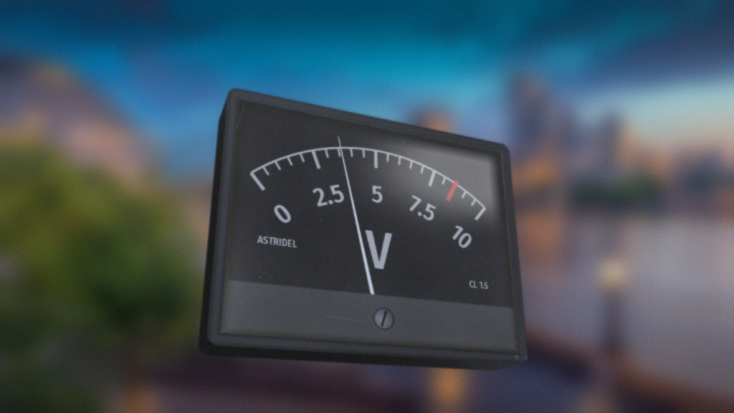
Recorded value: 3.5V
